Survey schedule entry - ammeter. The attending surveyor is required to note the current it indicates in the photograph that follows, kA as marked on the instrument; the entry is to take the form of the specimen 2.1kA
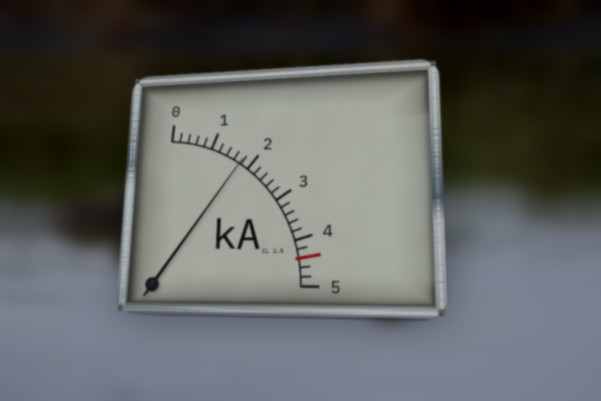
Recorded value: 1.8kA
